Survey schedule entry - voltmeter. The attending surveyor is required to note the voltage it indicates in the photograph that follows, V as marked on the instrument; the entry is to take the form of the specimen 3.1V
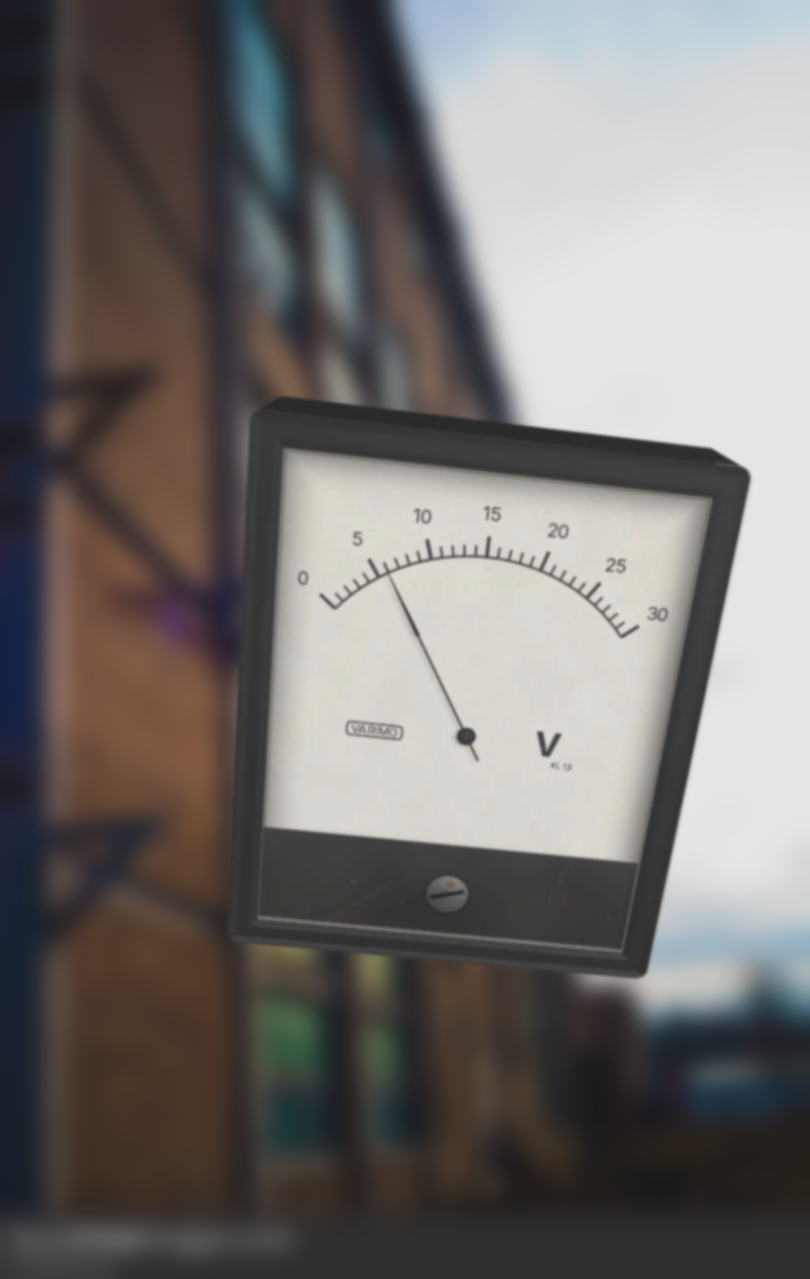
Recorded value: 6V
